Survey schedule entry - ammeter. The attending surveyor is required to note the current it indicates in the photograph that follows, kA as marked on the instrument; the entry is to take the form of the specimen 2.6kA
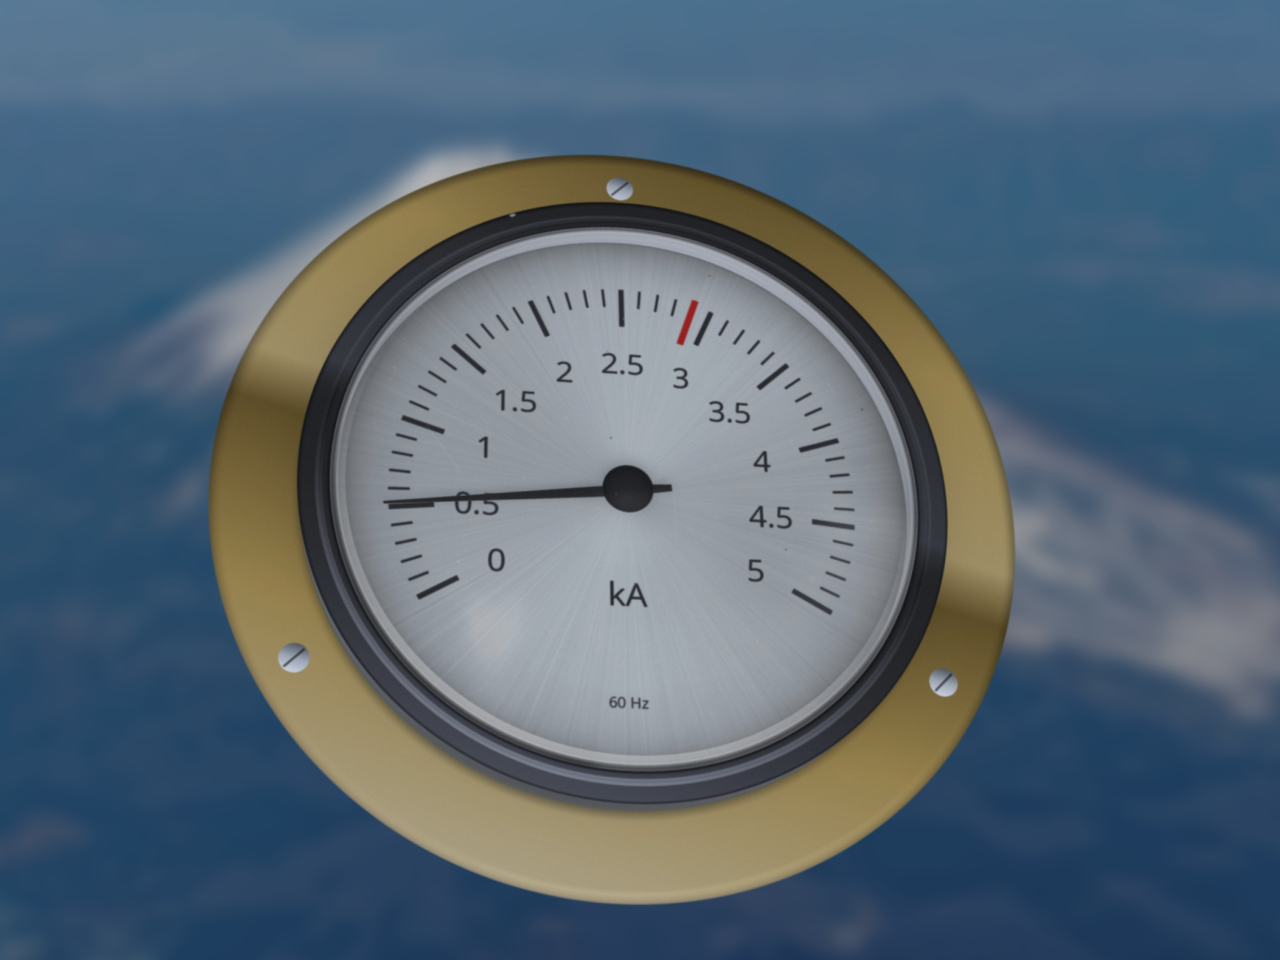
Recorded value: 0.5kA
